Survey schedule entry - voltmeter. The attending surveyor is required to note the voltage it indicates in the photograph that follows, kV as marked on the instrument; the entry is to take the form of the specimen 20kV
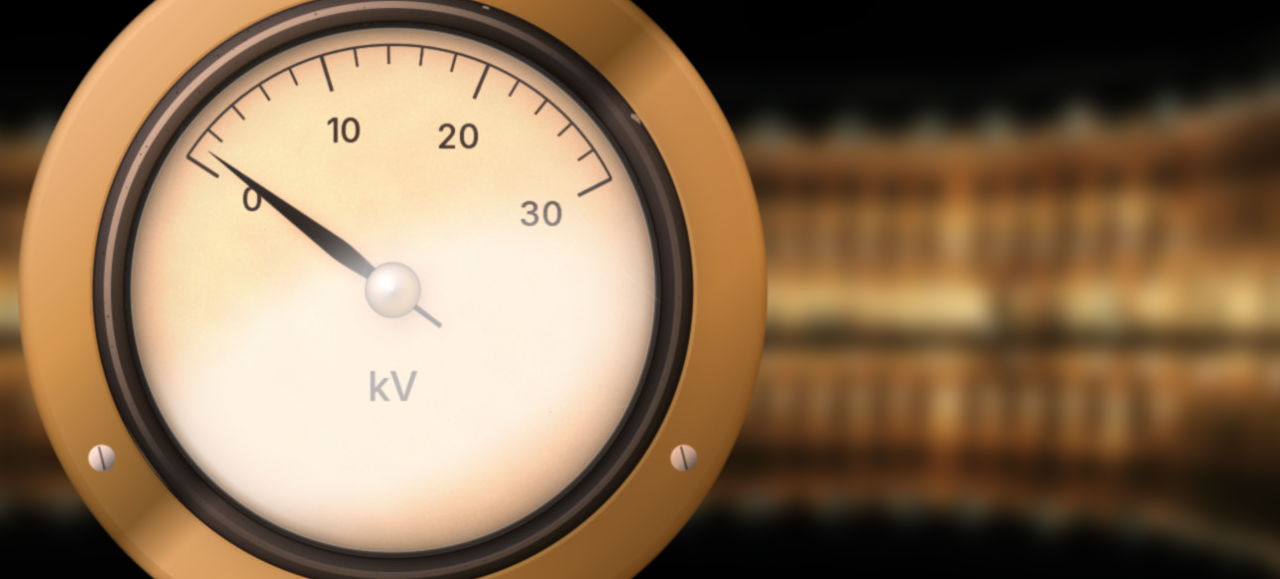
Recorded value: 1kV
